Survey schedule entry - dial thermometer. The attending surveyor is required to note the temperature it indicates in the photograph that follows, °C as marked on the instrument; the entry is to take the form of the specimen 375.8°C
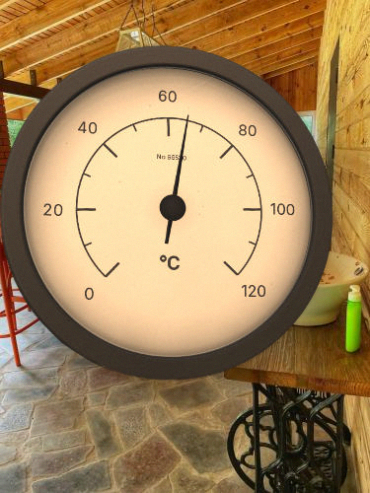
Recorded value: 65°C
